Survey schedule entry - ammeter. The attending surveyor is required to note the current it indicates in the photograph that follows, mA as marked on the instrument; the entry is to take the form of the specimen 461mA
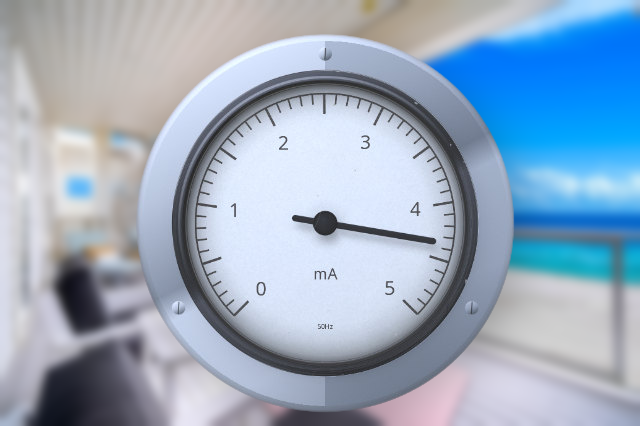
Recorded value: 4.35mA
